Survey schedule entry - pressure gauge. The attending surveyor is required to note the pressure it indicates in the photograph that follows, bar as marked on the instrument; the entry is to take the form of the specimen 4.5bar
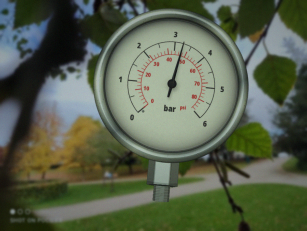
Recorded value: 3.25bar
